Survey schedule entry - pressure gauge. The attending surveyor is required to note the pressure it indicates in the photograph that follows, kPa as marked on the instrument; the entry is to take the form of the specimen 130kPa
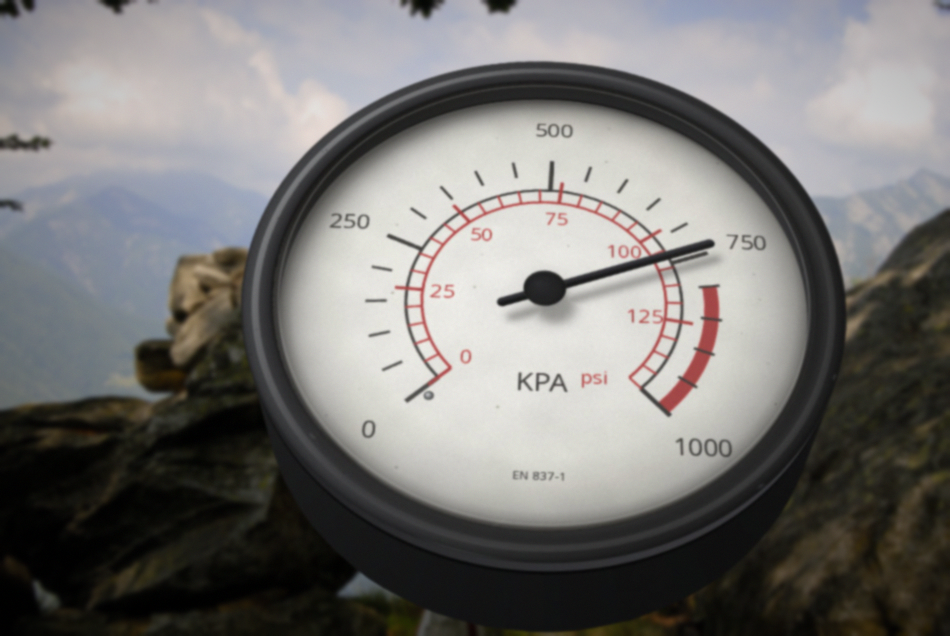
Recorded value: 750kPa
